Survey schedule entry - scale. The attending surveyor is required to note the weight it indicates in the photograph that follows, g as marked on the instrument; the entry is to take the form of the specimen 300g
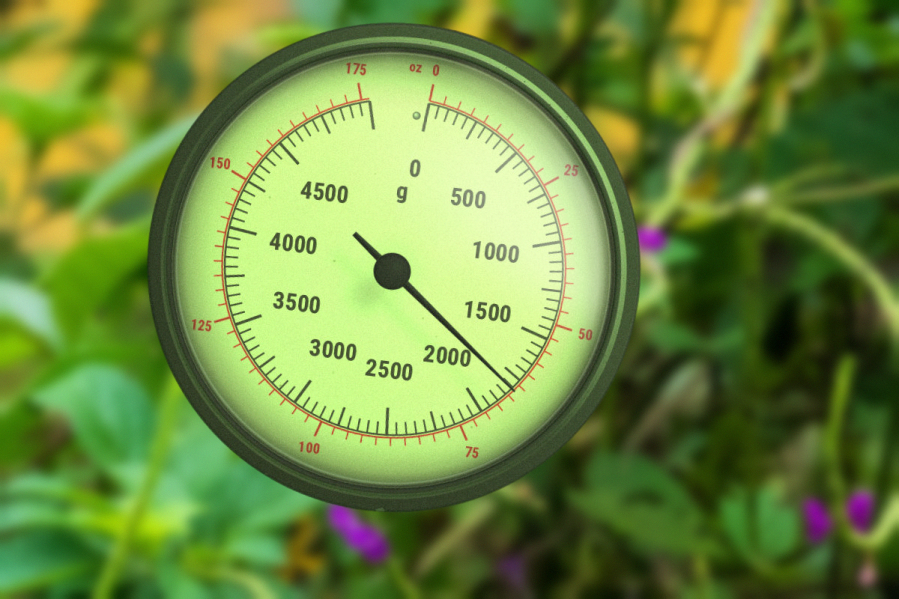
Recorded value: 1800g
